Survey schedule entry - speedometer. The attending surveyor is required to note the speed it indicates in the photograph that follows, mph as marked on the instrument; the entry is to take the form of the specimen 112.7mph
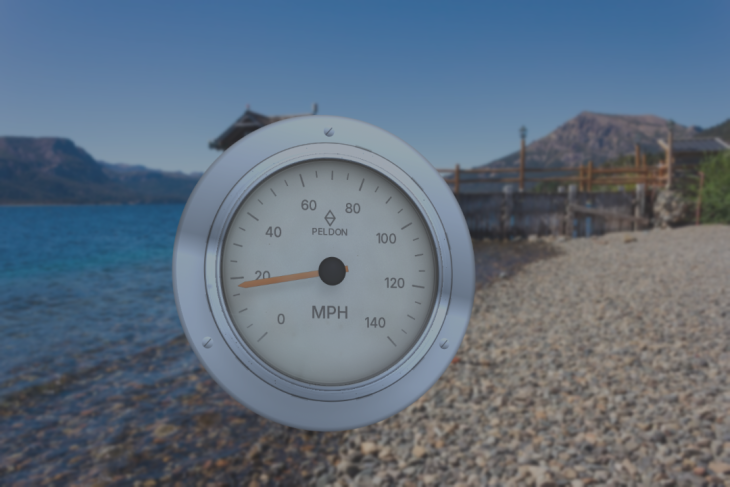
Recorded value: 17.5mph
